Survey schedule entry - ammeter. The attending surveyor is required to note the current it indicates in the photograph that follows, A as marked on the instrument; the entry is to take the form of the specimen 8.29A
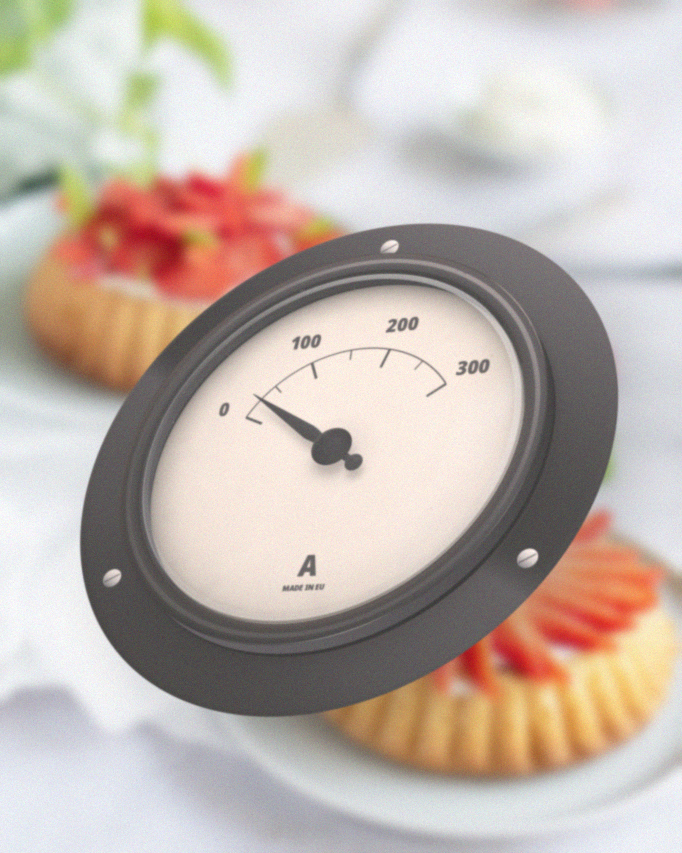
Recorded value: 25A
